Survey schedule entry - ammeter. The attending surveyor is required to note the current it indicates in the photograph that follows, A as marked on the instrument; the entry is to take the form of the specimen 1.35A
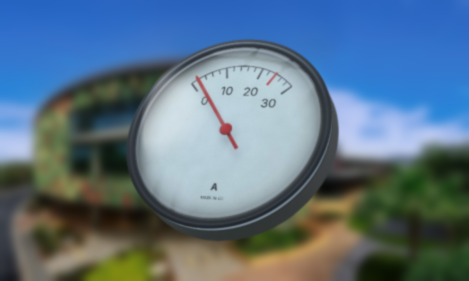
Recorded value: 2A
